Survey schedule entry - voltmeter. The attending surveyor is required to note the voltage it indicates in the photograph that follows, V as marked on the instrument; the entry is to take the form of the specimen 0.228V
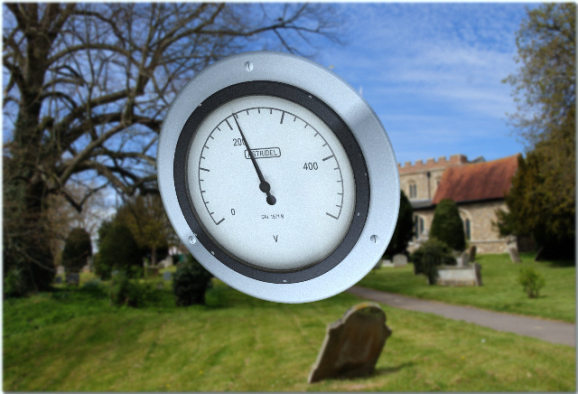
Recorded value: 220V
